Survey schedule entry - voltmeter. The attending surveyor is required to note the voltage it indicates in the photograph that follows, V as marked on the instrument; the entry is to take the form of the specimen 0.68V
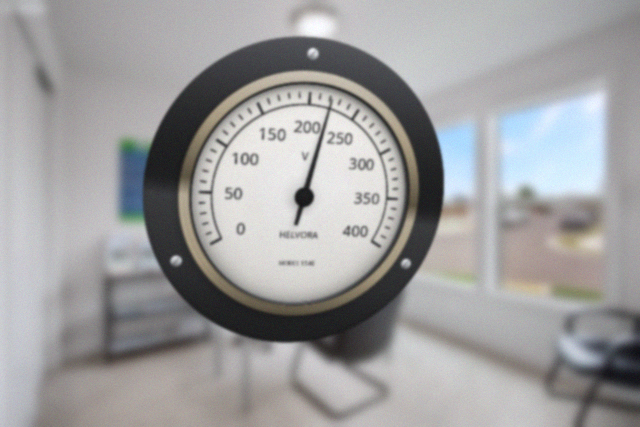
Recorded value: 220V
